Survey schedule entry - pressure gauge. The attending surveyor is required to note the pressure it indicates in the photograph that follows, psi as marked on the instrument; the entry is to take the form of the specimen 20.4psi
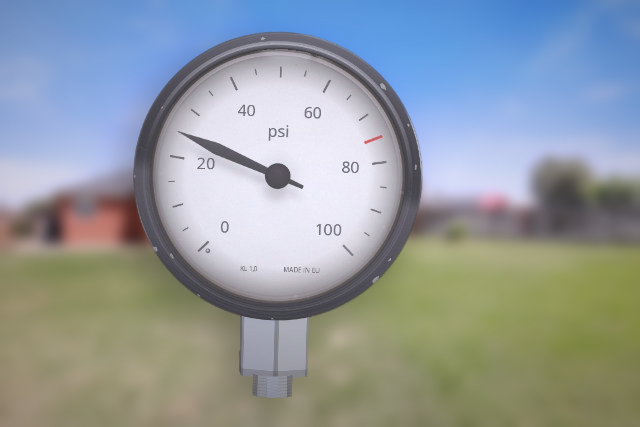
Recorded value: 25psi
